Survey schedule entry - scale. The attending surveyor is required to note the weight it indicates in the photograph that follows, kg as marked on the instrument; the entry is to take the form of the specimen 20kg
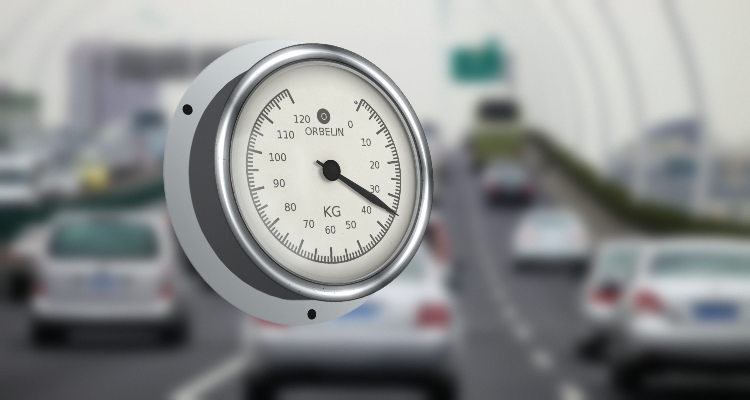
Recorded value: 35kg
